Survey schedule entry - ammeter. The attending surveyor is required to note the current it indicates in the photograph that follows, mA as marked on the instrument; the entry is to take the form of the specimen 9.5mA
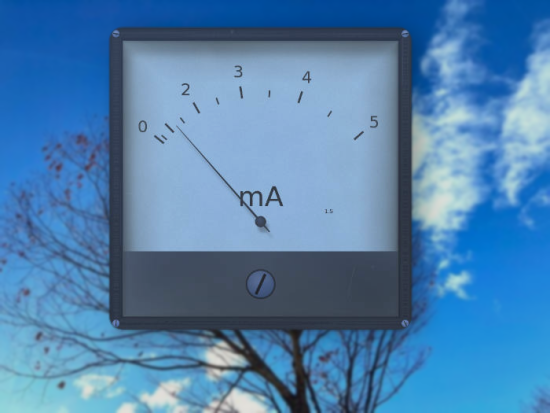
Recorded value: 1.25mA
